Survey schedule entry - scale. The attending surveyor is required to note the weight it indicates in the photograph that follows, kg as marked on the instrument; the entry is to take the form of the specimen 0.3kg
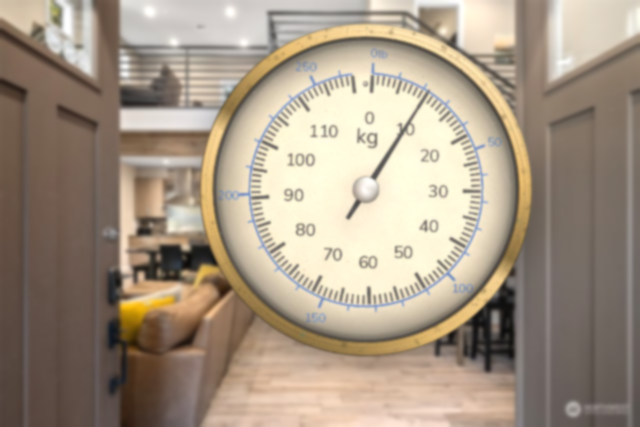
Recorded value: 10kg
